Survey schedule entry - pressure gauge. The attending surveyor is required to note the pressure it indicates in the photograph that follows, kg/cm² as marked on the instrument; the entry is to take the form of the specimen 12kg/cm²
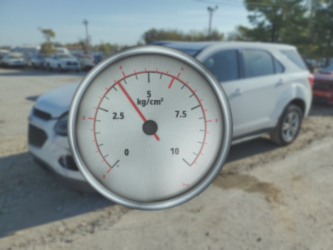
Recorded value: 3.75kg/cm²
